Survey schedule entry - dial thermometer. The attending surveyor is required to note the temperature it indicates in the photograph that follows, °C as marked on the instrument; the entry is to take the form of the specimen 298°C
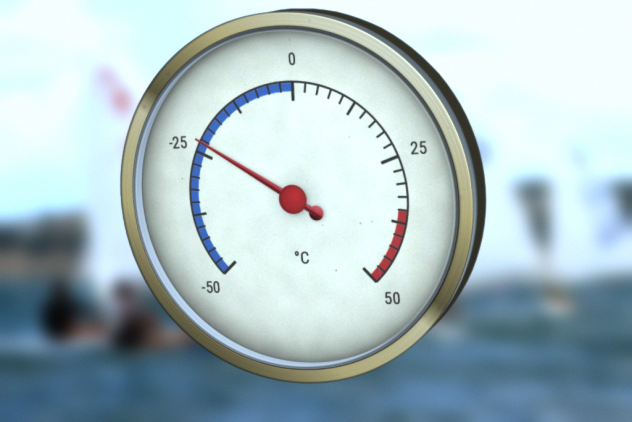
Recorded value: -22.5°C
